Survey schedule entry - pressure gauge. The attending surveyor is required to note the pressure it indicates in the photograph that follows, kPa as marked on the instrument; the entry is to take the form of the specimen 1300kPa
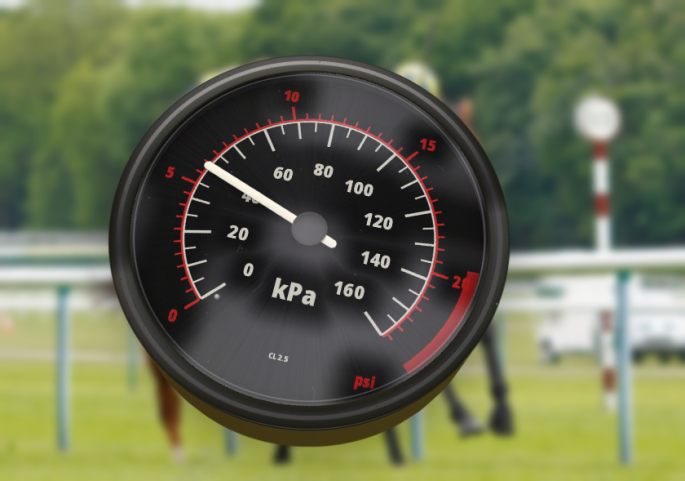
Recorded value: 40kPa
